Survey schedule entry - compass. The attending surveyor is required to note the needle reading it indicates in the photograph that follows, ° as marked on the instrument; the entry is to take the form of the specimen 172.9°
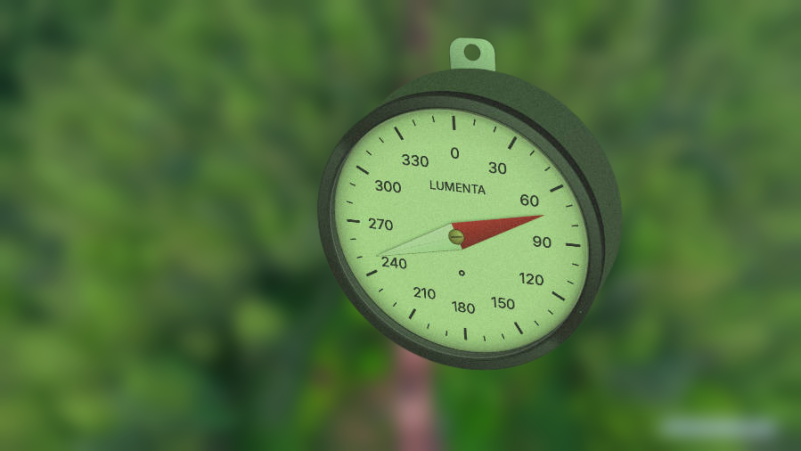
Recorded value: 70°
